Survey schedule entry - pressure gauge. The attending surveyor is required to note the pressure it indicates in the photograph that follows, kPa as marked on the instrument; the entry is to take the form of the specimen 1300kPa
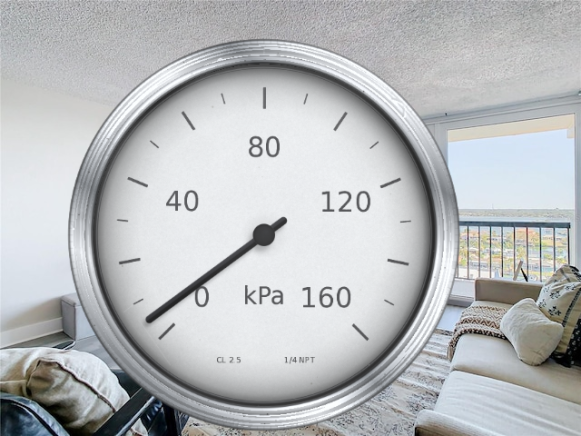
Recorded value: 5kPa
